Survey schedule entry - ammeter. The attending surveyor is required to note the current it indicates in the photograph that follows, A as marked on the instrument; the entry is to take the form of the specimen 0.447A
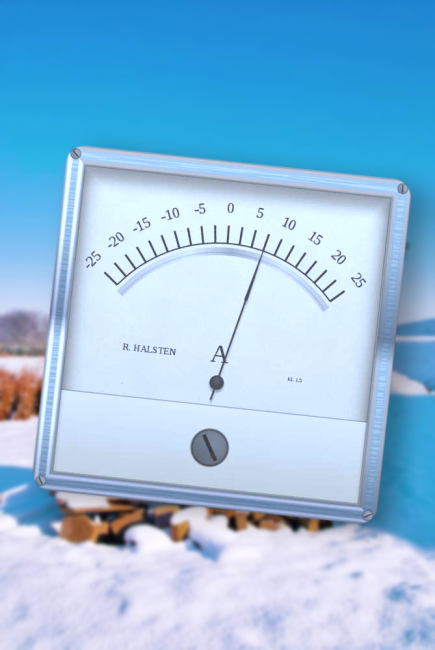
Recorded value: 7.5A
